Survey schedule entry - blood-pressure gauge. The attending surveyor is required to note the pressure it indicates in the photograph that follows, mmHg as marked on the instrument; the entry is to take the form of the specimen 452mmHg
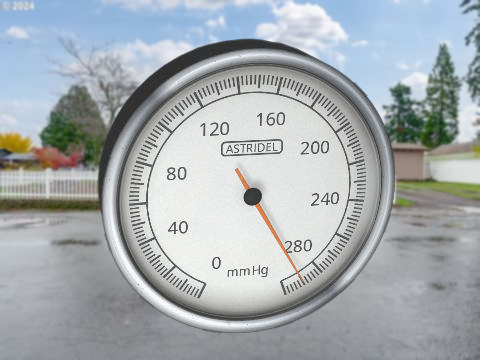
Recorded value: 290mmHg
